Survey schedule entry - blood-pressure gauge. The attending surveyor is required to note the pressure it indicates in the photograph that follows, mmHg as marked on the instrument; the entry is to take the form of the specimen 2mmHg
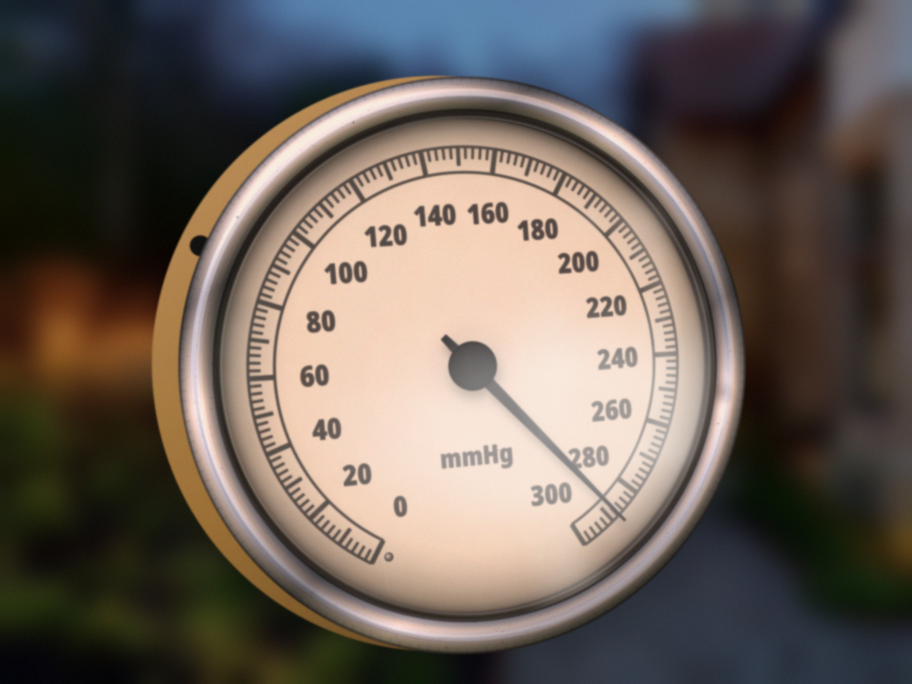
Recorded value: 288mmHg
